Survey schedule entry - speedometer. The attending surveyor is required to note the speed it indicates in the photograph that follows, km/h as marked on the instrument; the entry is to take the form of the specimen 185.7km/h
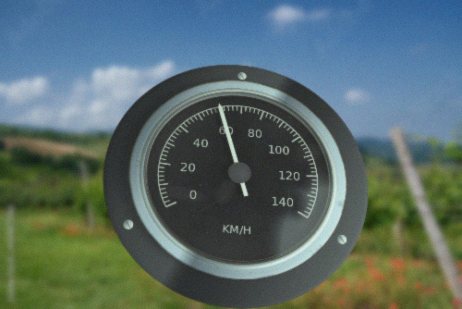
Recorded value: 60km/h
